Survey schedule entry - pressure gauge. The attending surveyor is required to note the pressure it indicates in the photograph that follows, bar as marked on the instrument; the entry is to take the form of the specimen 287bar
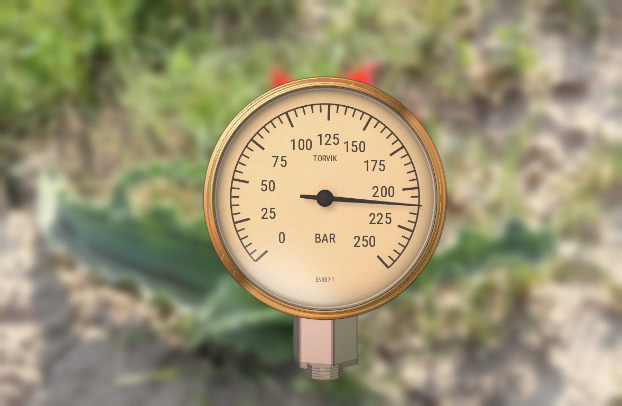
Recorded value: 210bar
